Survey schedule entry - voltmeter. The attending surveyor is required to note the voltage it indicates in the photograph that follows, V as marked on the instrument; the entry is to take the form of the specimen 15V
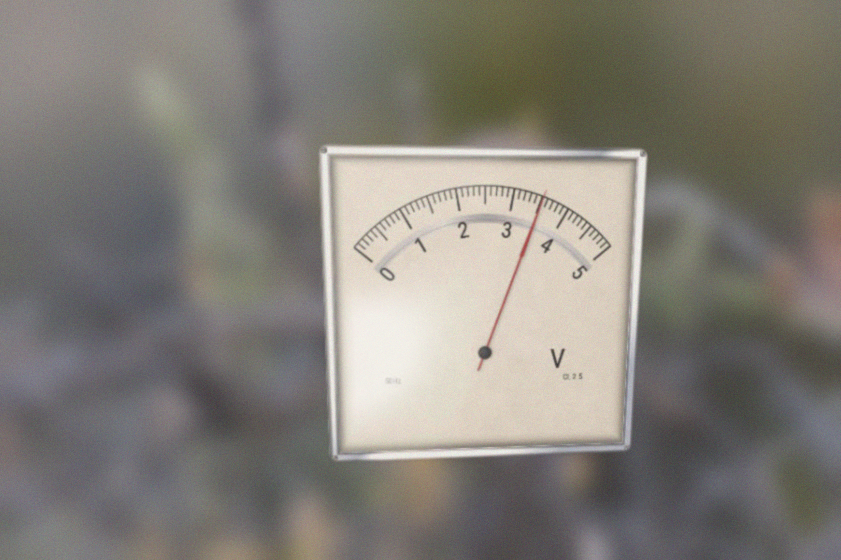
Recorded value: 3.5V
